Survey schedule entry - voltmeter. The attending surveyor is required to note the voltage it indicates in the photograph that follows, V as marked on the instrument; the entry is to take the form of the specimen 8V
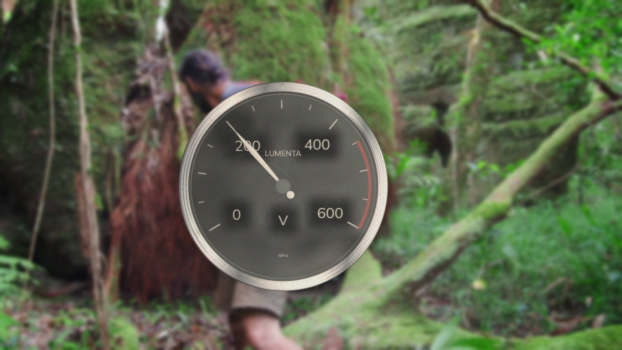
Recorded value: 200V
